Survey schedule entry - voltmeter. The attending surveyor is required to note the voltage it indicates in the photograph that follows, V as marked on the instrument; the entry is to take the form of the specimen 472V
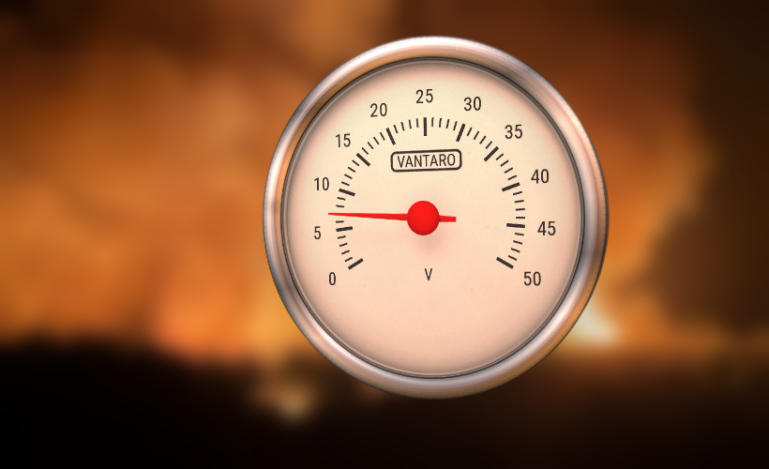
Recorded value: 7V
